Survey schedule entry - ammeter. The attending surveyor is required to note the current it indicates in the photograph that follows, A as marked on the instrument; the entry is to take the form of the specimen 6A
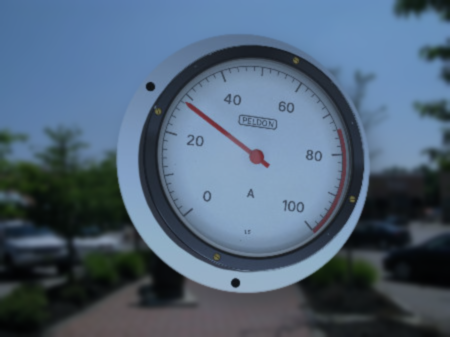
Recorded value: 28A
